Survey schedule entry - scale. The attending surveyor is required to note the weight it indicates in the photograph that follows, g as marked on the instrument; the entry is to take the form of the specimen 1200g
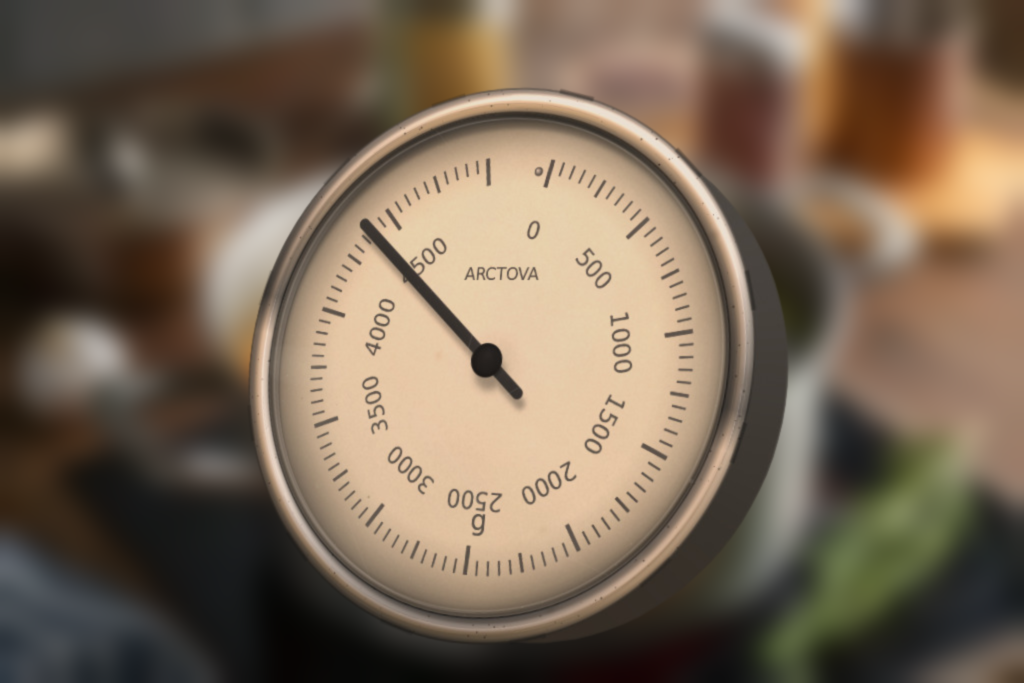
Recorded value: 4400g
